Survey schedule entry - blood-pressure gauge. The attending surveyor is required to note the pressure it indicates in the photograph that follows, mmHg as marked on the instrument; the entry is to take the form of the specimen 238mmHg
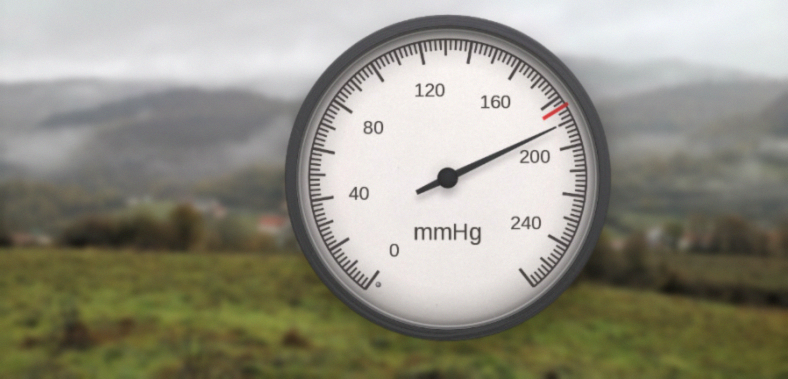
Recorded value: 190mmHg
